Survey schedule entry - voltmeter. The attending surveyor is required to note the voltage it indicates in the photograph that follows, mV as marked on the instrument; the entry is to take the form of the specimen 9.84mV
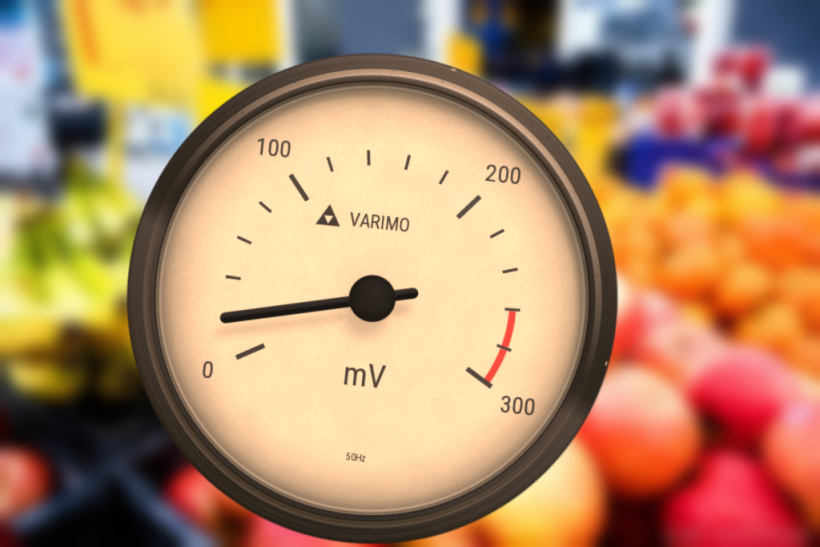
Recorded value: 20mV
